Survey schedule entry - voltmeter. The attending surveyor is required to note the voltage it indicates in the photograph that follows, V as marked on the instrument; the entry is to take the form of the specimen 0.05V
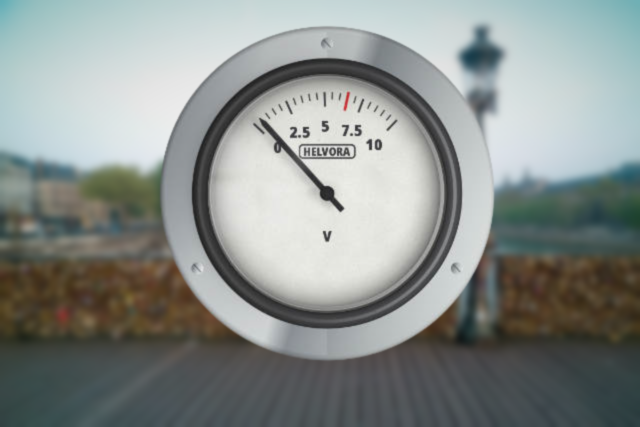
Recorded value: 0.5V
